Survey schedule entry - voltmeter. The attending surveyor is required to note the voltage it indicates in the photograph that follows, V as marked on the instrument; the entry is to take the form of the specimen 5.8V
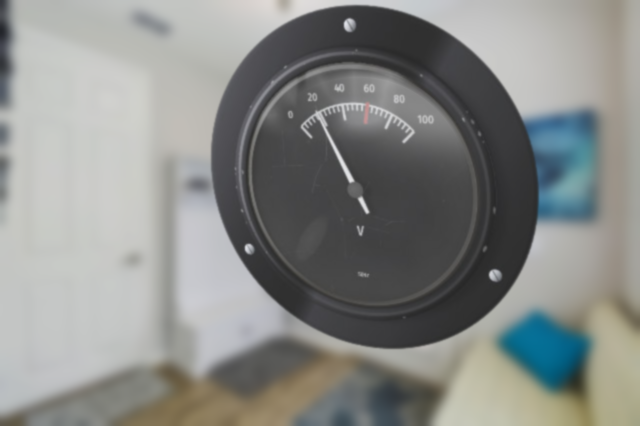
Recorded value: 20V
